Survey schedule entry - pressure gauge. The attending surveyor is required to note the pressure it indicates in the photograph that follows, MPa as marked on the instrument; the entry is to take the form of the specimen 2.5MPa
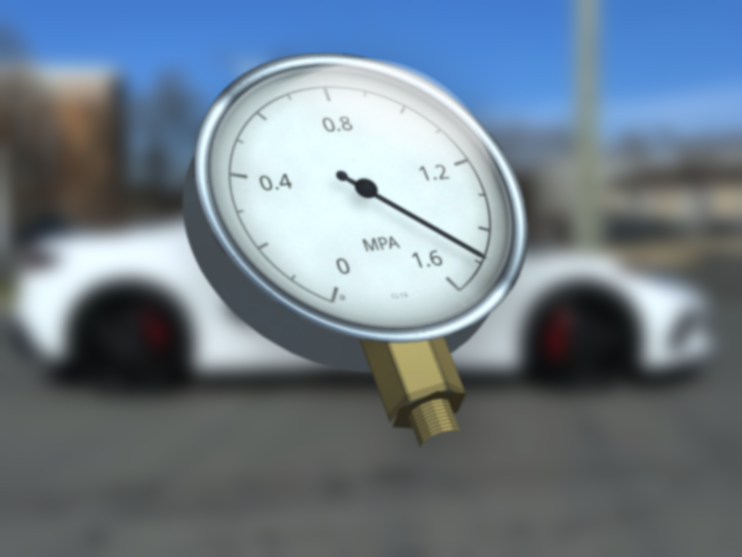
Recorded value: 1.5MPa
